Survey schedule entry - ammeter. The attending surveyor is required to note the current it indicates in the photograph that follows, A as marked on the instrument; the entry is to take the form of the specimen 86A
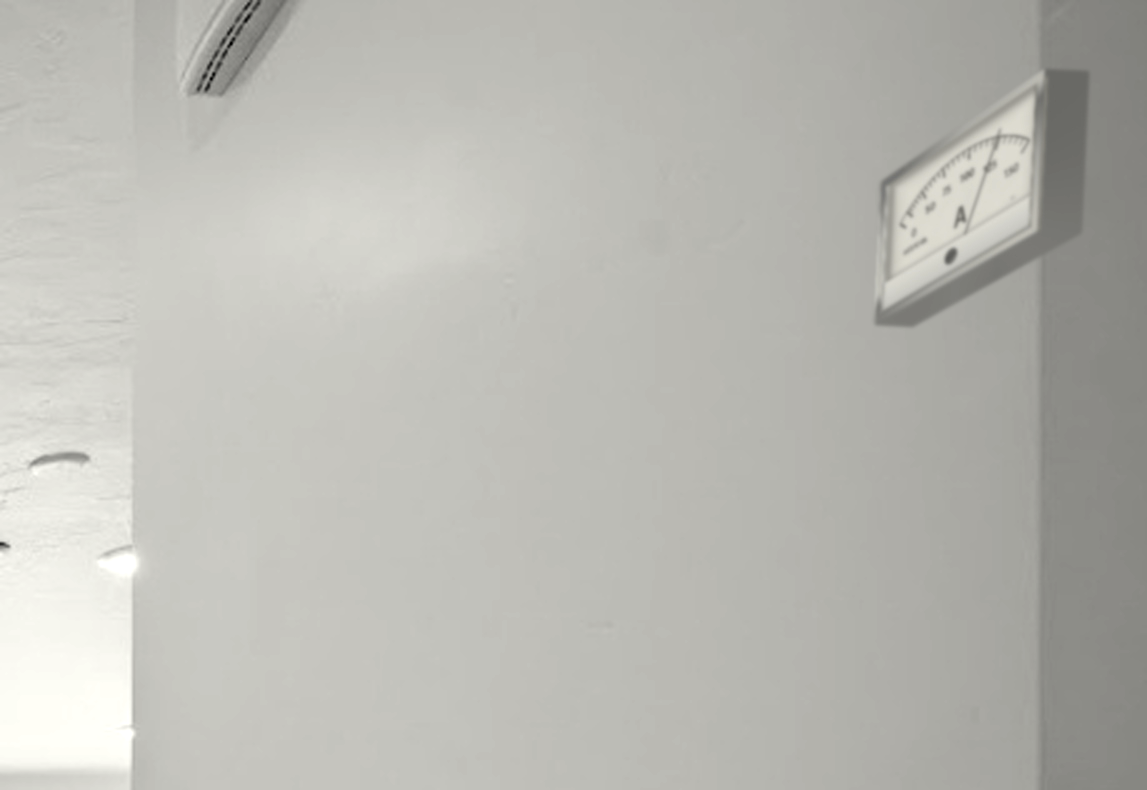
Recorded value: 125A
